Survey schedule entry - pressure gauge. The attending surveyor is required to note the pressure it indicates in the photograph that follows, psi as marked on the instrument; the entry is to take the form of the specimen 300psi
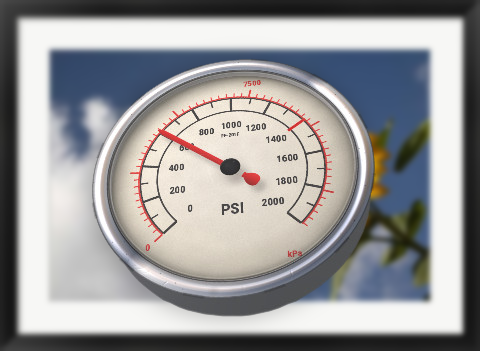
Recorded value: 600psi
